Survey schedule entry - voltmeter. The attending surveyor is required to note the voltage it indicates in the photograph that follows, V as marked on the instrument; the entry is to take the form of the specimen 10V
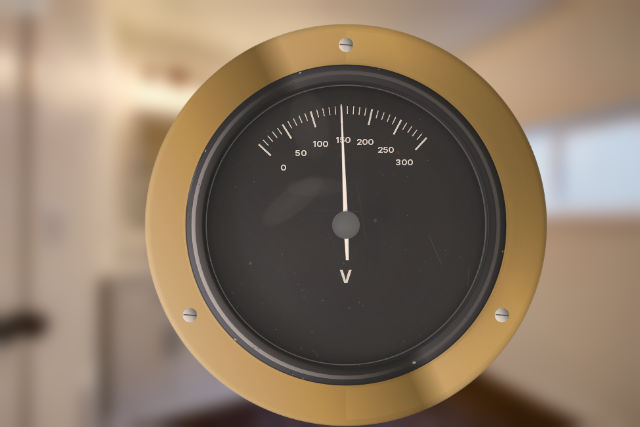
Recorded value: 150V
